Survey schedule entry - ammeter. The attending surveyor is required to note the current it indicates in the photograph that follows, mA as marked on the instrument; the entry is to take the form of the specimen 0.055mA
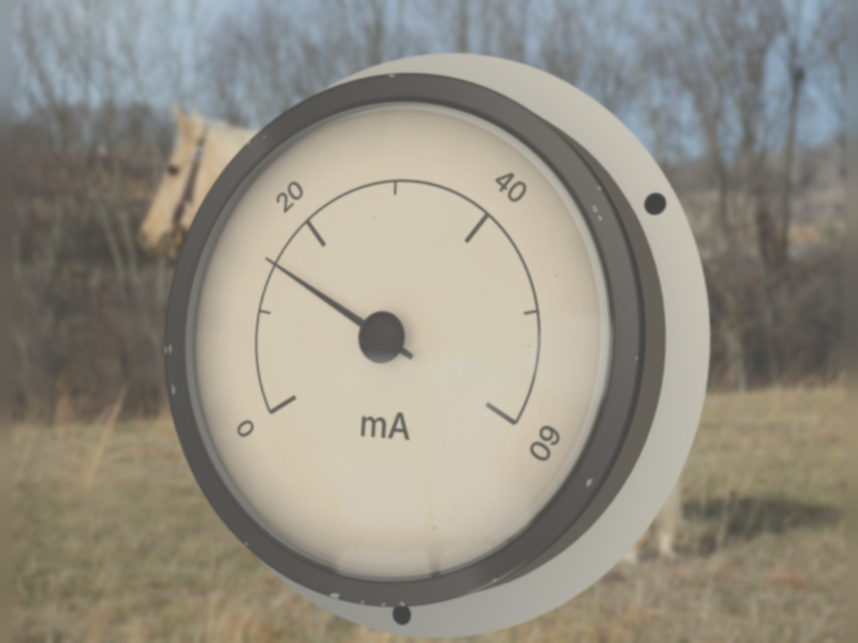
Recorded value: 15mA
